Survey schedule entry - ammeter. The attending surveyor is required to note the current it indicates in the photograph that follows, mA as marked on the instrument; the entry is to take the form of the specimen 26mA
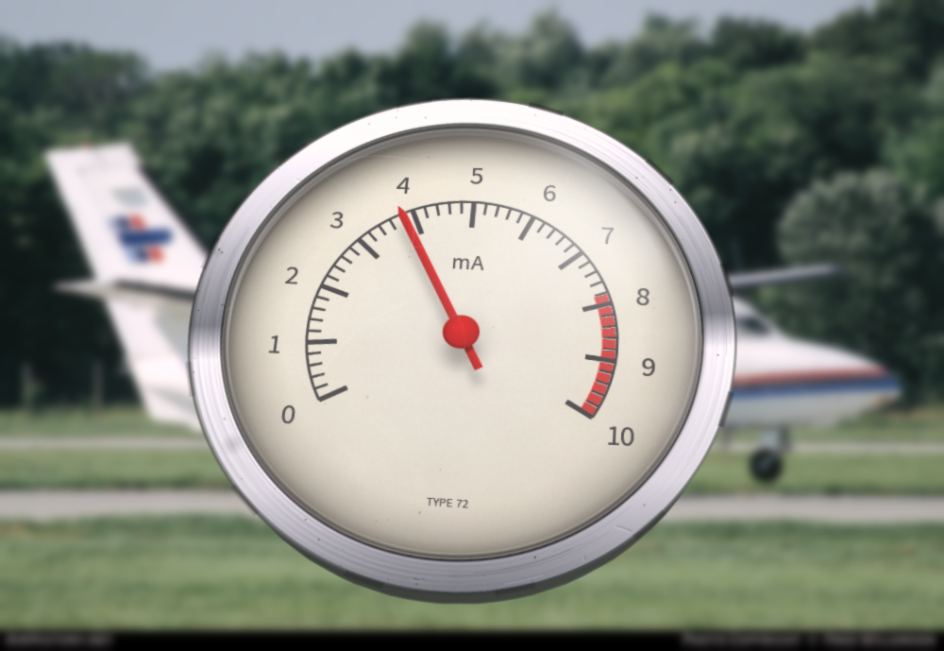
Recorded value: 3.8mA
